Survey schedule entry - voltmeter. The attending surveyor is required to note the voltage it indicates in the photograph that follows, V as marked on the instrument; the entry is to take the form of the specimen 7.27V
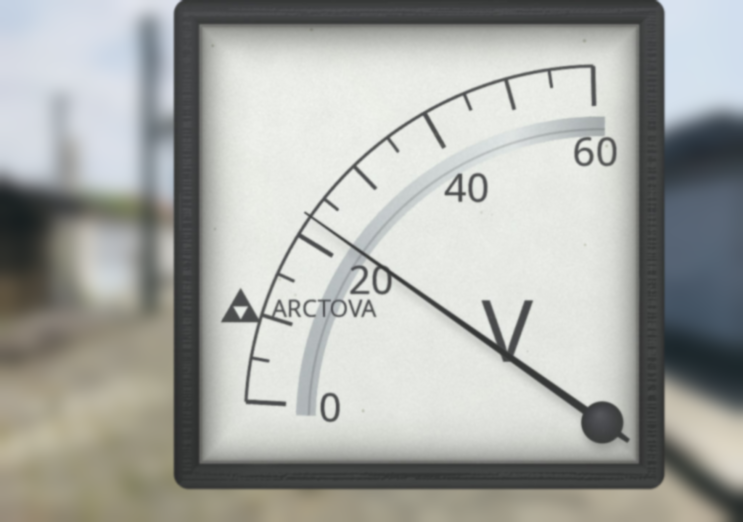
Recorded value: 22.5V
